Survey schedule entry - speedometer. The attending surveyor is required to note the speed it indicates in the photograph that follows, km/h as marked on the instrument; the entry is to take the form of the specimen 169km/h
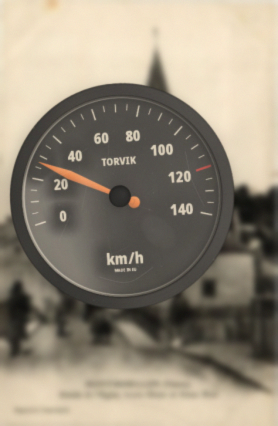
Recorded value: 27.5km/h
